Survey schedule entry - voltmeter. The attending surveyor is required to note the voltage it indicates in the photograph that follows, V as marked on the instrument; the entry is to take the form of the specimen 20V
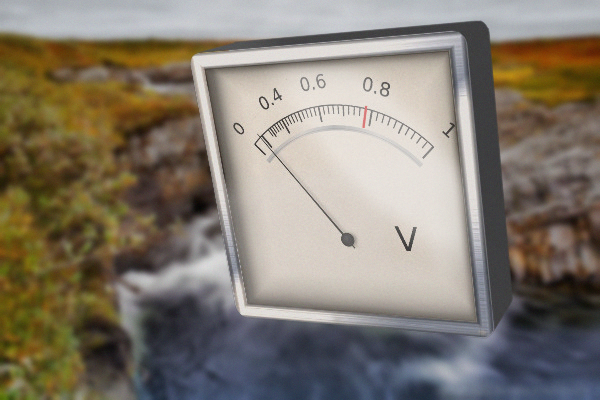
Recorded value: 0.2V
